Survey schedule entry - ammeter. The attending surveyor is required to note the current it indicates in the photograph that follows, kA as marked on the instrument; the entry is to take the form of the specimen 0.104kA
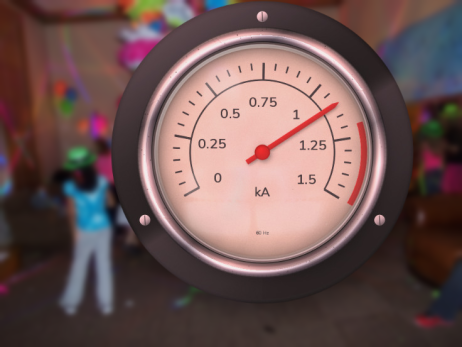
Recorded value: 1.1kA
